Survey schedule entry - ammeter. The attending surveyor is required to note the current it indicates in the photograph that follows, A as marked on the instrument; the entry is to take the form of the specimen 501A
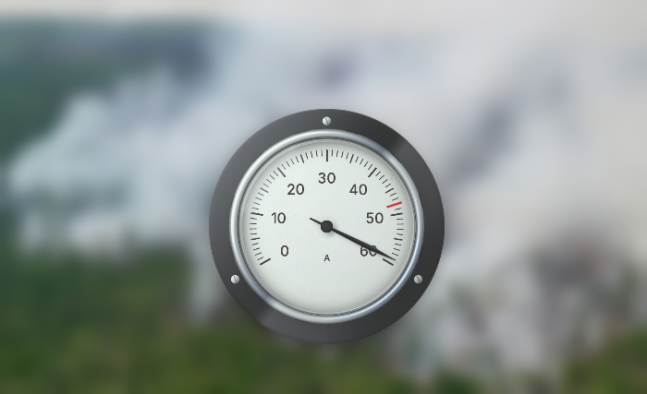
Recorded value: 59A
